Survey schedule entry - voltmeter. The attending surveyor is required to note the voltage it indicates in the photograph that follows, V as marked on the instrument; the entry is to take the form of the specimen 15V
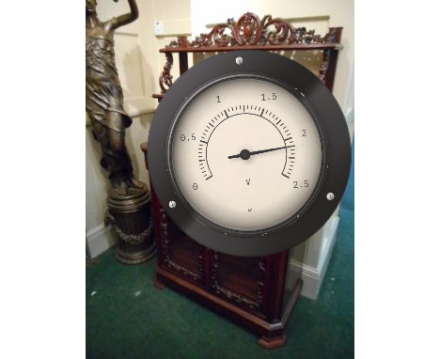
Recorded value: 2.1V
